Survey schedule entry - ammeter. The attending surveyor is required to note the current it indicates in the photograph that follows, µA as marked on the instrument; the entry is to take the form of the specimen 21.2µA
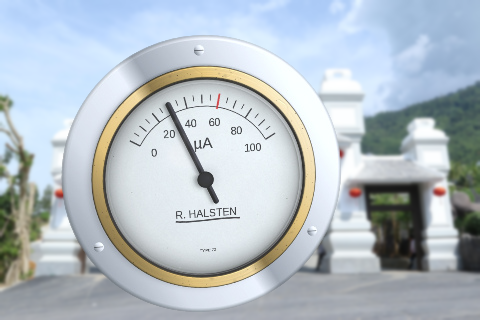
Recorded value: 30µA
